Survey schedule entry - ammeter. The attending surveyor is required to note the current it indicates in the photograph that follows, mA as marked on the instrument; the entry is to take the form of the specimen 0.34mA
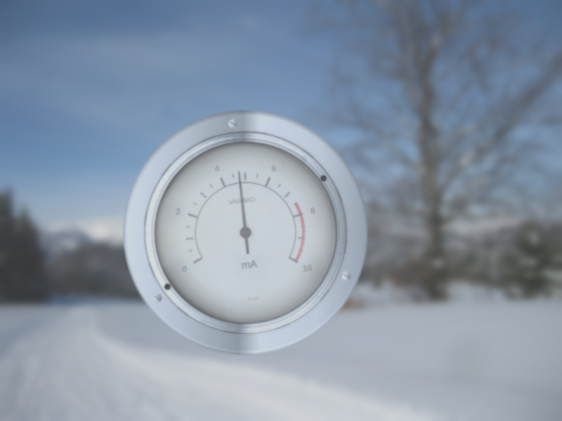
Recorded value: 4.75mA
